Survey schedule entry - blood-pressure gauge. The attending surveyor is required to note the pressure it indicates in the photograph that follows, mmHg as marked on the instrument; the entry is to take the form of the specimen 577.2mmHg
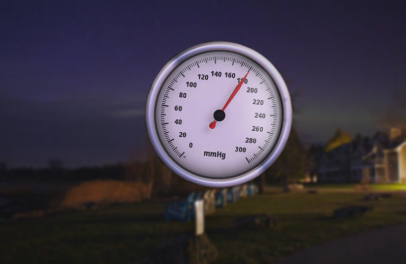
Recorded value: 180mmHg
